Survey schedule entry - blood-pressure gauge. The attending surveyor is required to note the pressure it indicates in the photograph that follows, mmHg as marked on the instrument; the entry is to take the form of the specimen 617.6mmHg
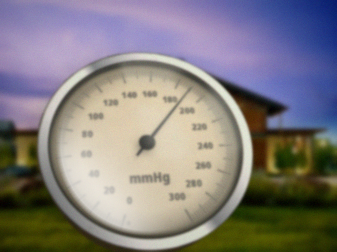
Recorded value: 190mmHg
